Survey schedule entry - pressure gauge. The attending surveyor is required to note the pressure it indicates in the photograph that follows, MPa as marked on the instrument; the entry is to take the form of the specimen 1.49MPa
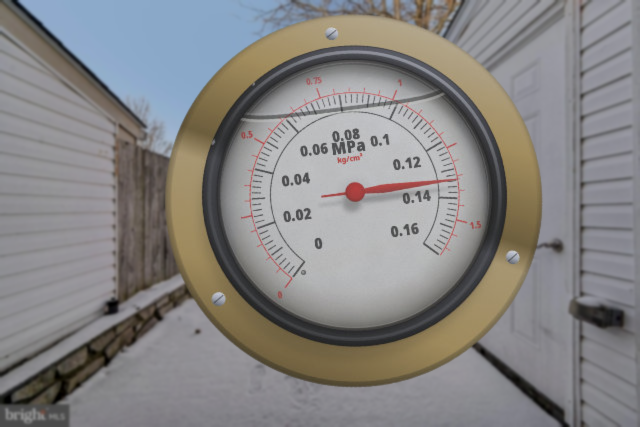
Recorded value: 0.134MPa
